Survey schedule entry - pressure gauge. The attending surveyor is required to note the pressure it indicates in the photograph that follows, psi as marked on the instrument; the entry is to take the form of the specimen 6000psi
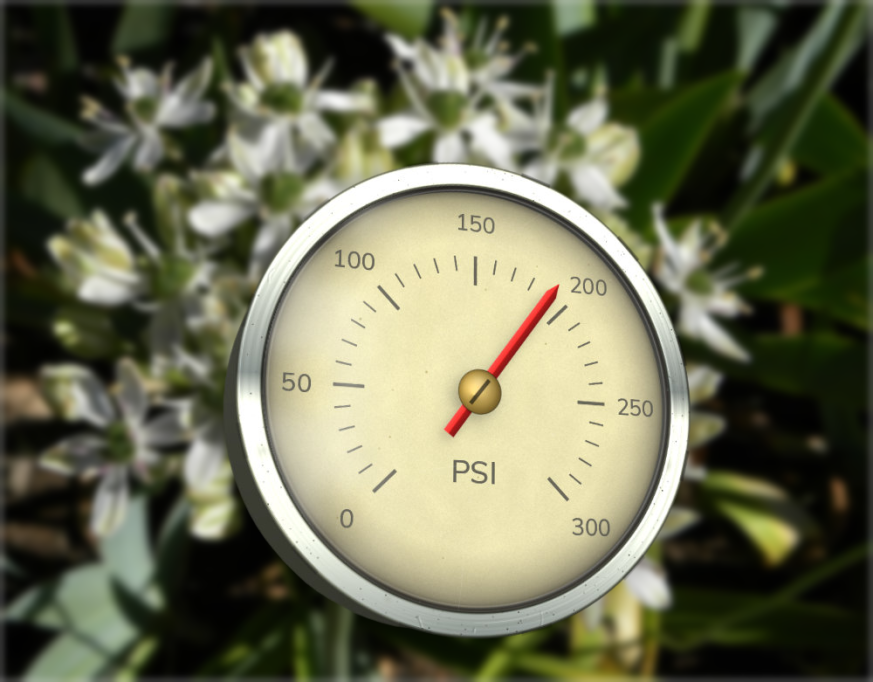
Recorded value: 190psi
